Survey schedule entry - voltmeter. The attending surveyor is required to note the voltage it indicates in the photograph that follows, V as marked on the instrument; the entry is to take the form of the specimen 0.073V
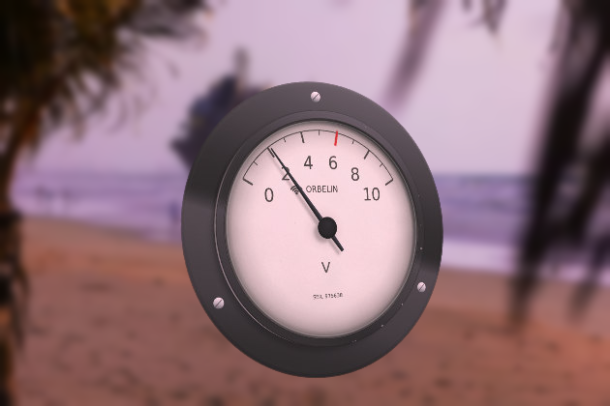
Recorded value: 2V
